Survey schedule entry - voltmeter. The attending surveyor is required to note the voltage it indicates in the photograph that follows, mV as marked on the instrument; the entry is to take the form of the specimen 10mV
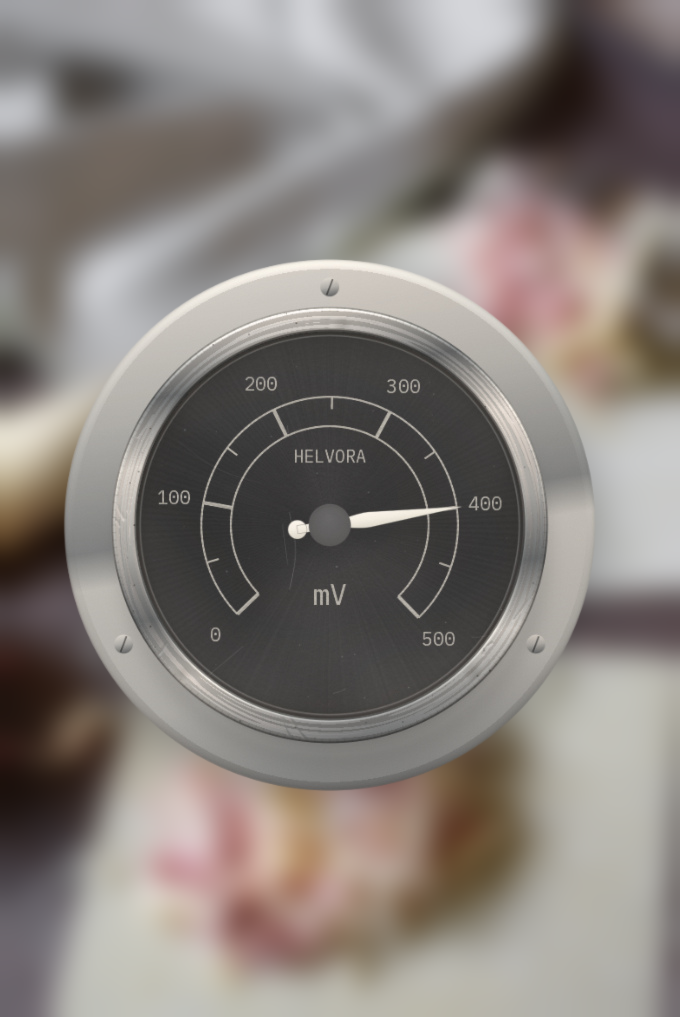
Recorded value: 400mV
